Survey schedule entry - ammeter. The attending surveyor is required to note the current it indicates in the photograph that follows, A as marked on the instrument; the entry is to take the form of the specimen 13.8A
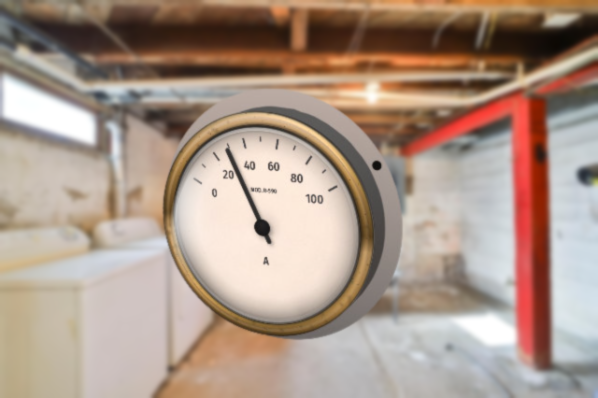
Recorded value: 30A
